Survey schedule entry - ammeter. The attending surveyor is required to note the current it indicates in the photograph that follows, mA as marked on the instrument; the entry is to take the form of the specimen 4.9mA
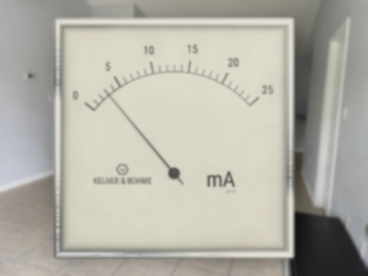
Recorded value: 3mA
